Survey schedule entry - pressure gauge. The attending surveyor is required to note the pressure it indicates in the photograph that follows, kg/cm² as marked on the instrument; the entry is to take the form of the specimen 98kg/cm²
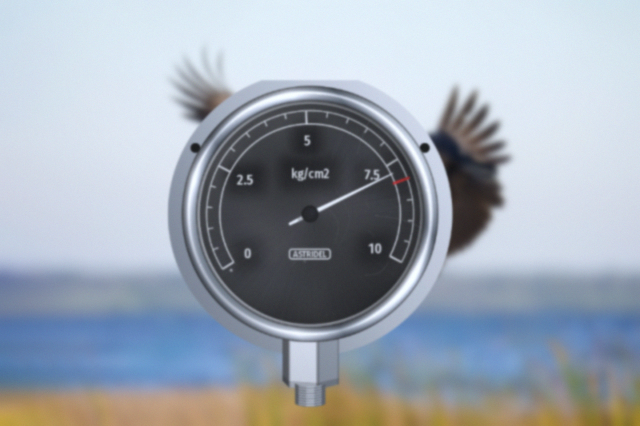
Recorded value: 7.75kg/cm²
